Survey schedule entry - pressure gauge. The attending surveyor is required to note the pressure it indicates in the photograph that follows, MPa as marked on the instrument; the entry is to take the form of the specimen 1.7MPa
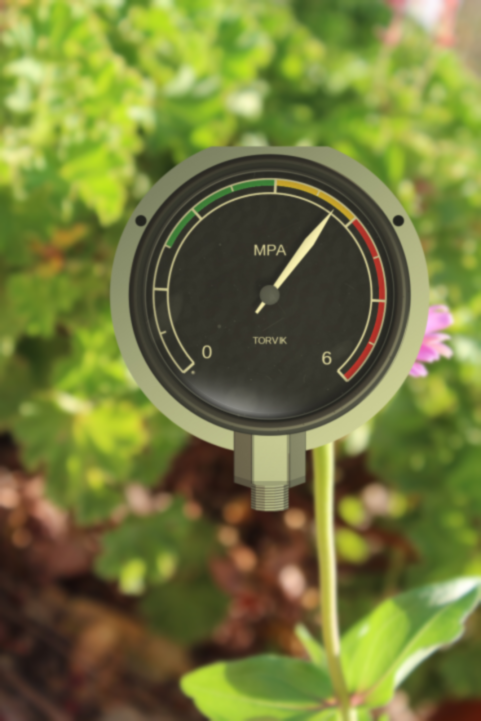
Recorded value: 3.75MPa
